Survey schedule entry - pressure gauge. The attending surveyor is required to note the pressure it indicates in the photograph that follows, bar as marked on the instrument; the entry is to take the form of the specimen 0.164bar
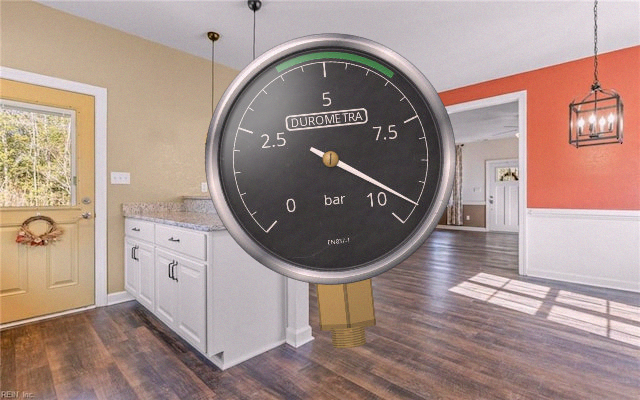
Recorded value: 9.5bar
